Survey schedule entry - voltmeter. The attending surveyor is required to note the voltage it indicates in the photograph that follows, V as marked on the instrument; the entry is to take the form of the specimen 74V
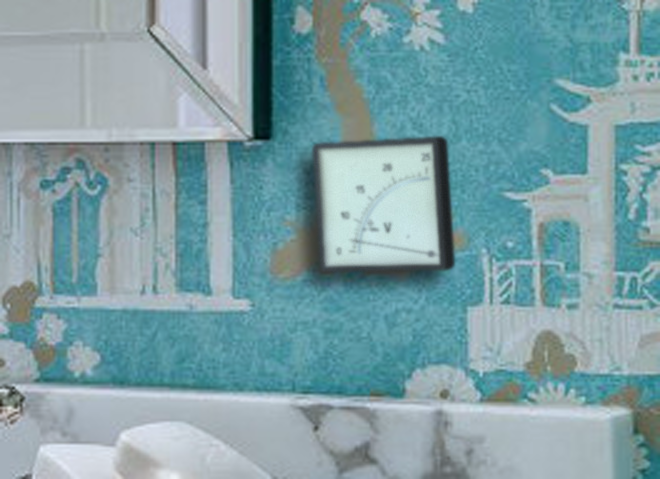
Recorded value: 5V
